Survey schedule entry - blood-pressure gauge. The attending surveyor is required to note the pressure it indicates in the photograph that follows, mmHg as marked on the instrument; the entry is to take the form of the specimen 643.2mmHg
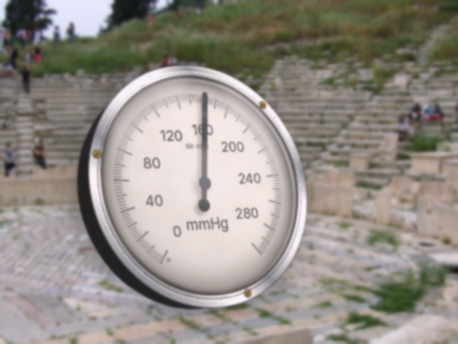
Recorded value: 160mmHg
